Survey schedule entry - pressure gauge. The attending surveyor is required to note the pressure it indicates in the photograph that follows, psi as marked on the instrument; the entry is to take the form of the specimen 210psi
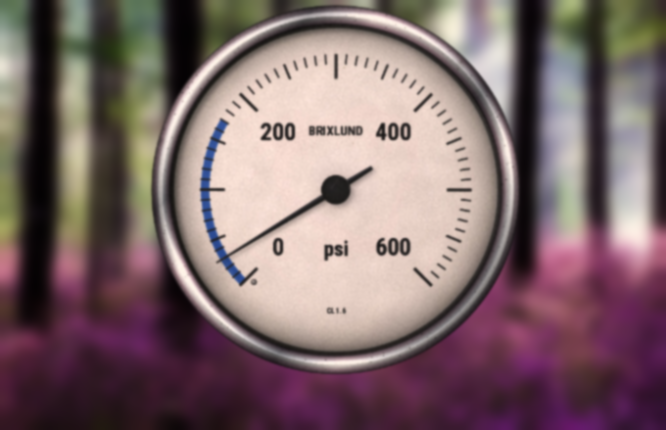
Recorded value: 30psi
